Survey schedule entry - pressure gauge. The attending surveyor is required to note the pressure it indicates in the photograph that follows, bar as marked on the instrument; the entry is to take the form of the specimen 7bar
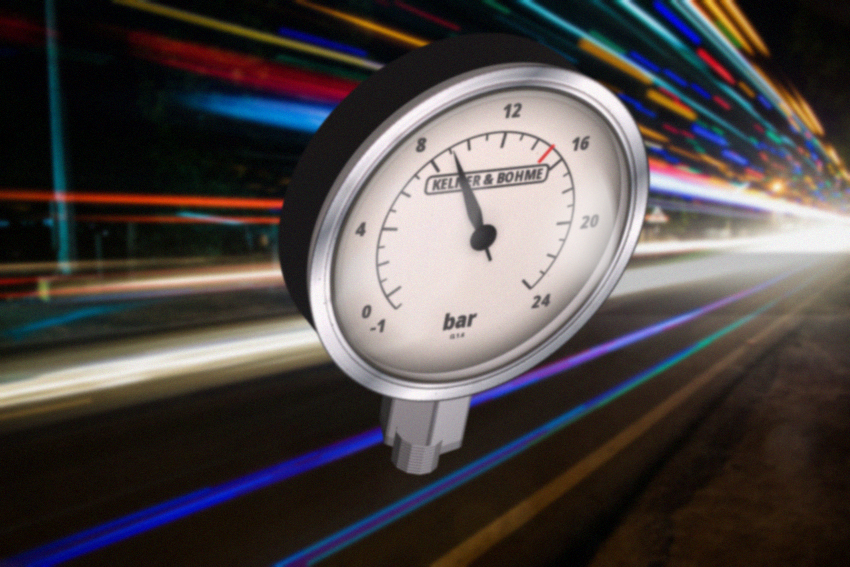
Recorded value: 9bar
